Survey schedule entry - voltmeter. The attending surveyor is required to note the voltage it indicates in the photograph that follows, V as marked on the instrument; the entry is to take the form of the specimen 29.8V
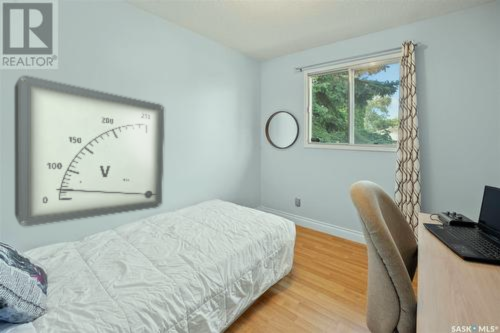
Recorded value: 50V
